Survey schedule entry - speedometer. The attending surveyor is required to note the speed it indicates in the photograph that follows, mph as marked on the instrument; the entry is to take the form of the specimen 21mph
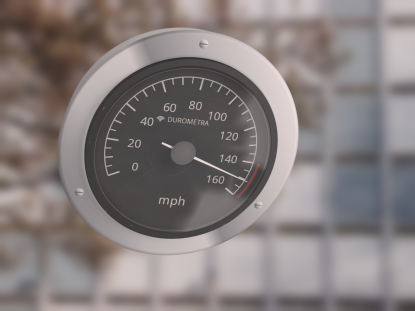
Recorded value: 150mph
